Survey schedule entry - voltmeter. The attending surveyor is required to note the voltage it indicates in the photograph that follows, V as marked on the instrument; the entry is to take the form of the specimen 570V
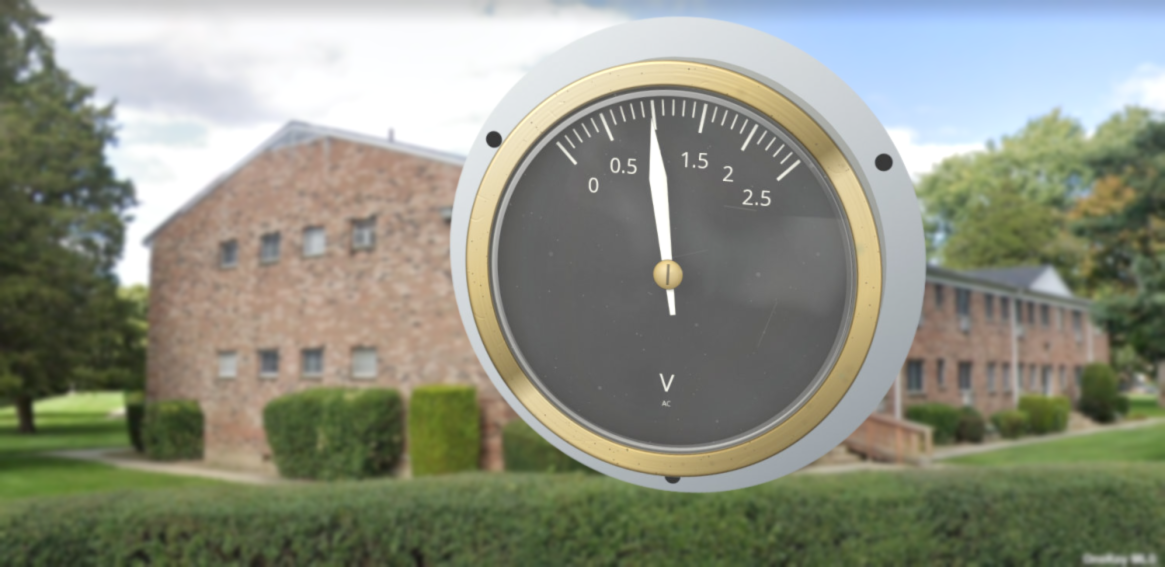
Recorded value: 1V
